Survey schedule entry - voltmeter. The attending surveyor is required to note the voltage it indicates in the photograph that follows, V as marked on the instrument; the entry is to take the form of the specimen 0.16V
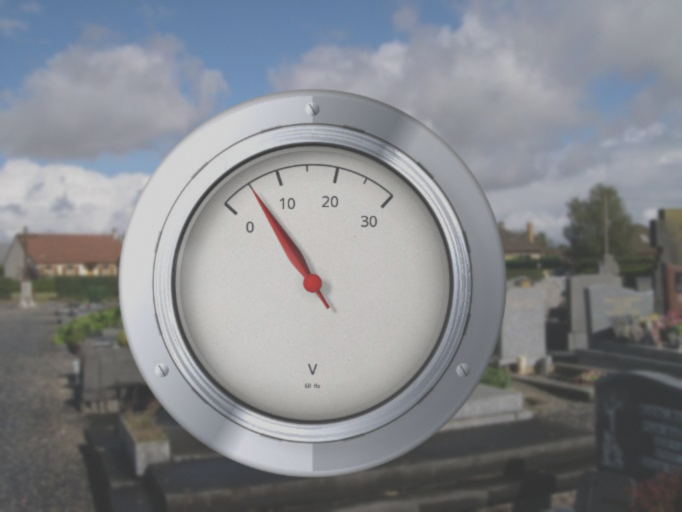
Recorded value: 5V
